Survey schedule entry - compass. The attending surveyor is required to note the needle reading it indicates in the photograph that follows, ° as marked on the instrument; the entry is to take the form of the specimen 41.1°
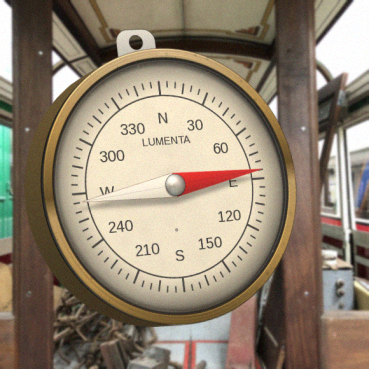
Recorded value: 85°
